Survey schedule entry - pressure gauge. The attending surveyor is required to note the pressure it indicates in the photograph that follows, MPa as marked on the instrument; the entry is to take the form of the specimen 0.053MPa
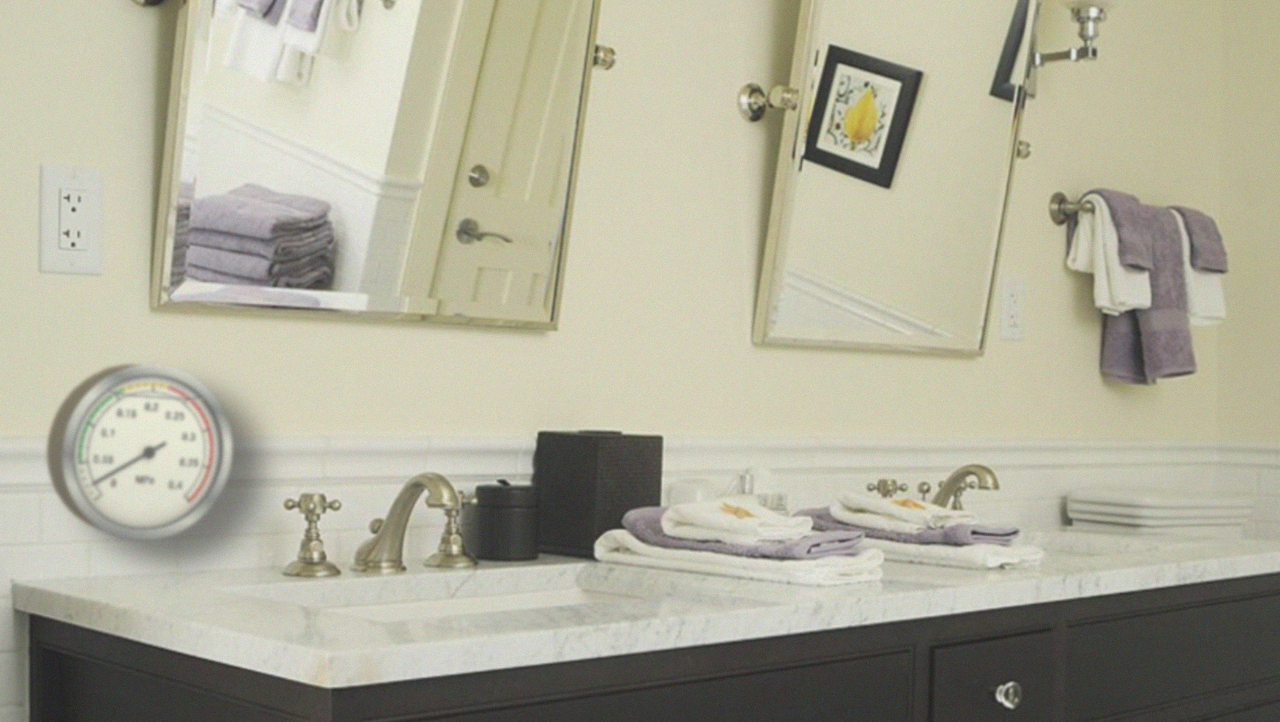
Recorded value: 0.02MPa
